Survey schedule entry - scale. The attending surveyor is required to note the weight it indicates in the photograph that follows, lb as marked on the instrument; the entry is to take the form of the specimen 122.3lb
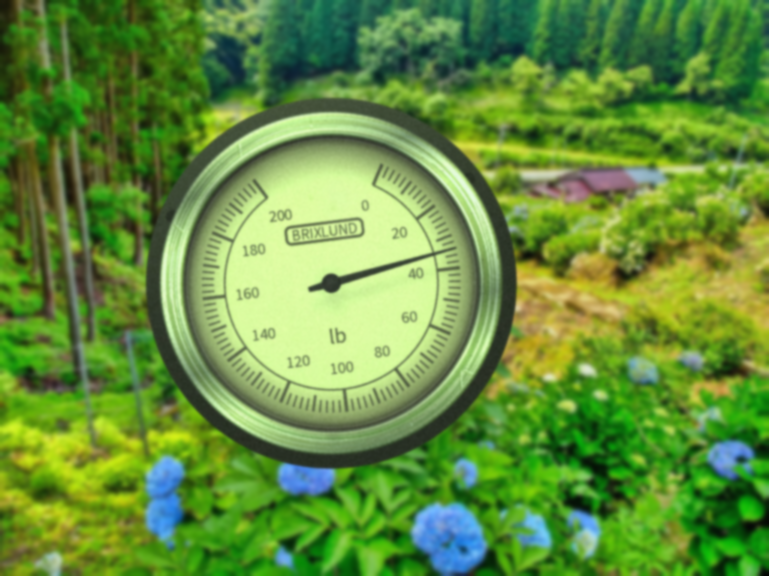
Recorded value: 34lb
